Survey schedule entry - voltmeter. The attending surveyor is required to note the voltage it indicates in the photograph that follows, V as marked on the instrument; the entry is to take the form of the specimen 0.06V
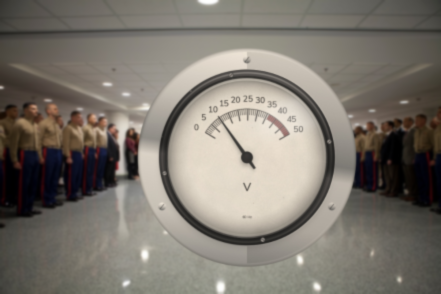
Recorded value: 10V
